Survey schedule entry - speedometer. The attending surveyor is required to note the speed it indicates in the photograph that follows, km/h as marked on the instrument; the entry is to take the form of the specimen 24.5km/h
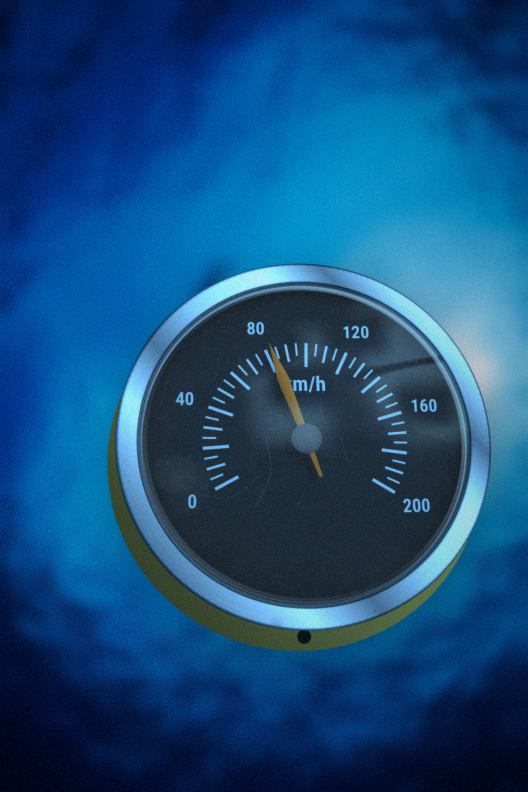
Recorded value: 82.5km/h
